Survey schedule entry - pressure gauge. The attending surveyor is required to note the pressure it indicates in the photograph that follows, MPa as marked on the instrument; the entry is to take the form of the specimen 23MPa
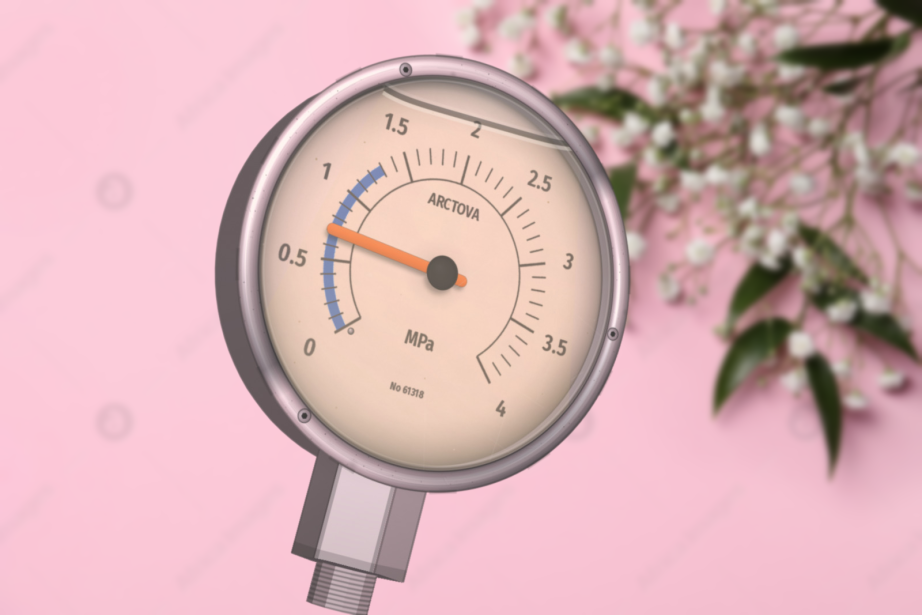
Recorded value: 0.7MPa
